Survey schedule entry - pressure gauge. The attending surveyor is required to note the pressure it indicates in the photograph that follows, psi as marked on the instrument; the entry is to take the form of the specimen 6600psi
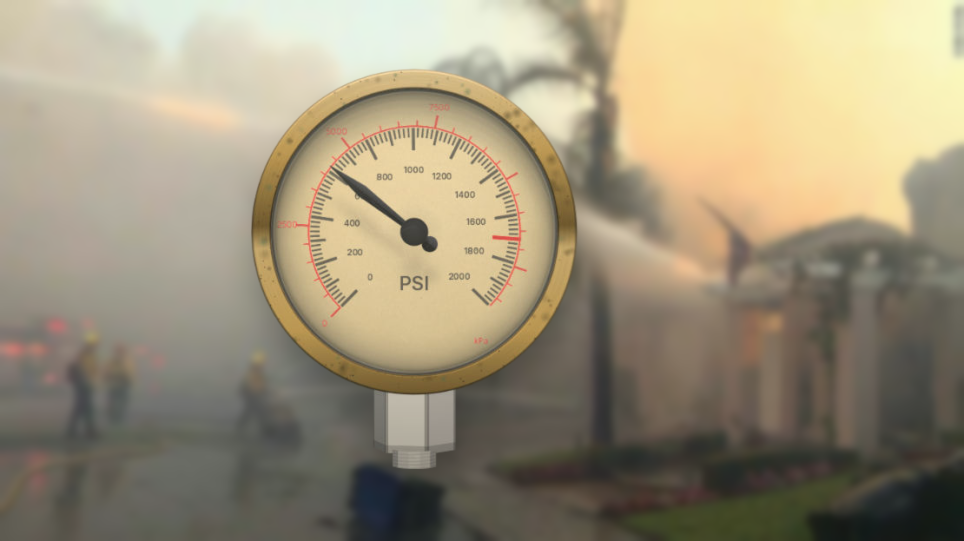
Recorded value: 620psi
